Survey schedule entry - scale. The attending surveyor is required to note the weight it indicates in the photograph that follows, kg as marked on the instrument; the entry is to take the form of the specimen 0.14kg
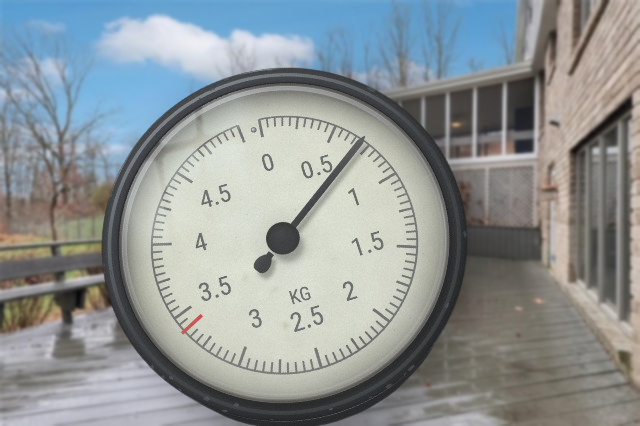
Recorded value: 0.7kg
